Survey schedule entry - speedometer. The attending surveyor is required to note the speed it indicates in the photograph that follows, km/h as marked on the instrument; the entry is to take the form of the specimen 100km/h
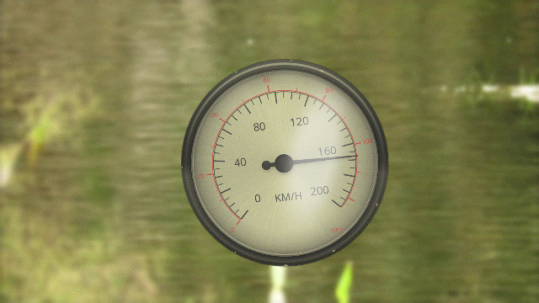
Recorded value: 167.5km/h
